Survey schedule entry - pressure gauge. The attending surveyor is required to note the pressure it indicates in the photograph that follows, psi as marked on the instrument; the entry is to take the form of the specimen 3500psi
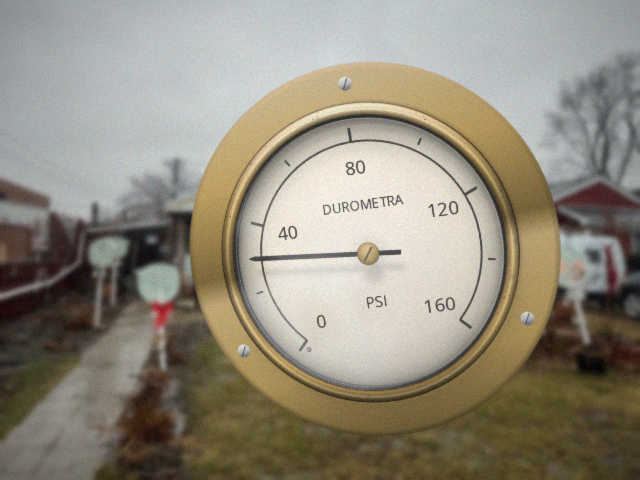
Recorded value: 30psi
